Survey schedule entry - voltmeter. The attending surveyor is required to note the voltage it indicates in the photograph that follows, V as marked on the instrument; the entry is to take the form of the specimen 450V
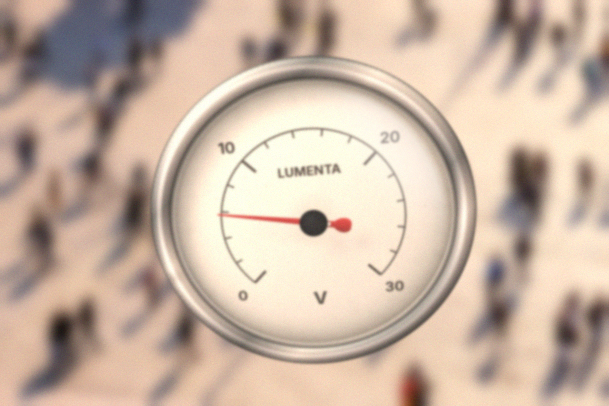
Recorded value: 6V
